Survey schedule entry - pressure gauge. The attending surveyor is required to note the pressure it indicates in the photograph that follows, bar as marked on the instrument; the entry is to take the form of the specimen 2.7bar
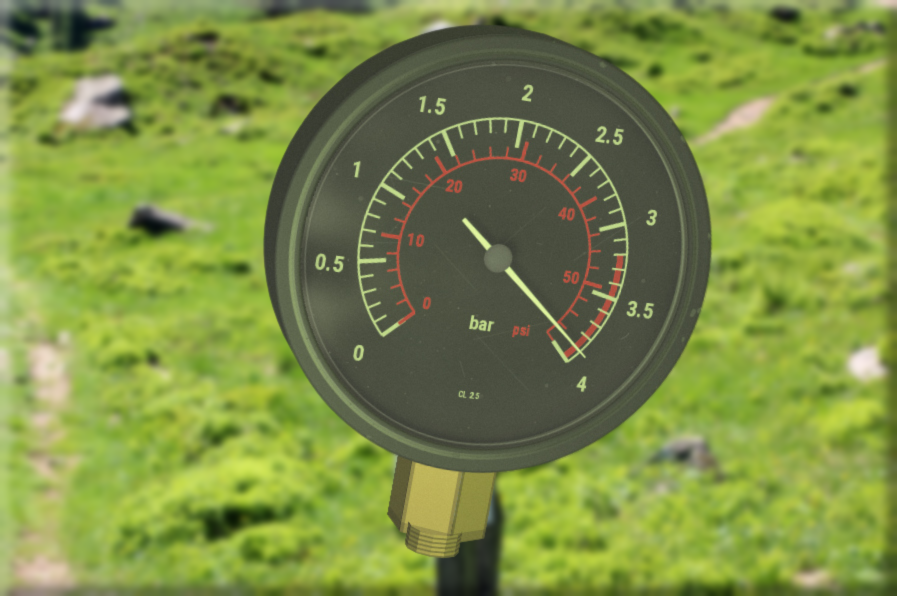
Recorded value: 3.9bar
